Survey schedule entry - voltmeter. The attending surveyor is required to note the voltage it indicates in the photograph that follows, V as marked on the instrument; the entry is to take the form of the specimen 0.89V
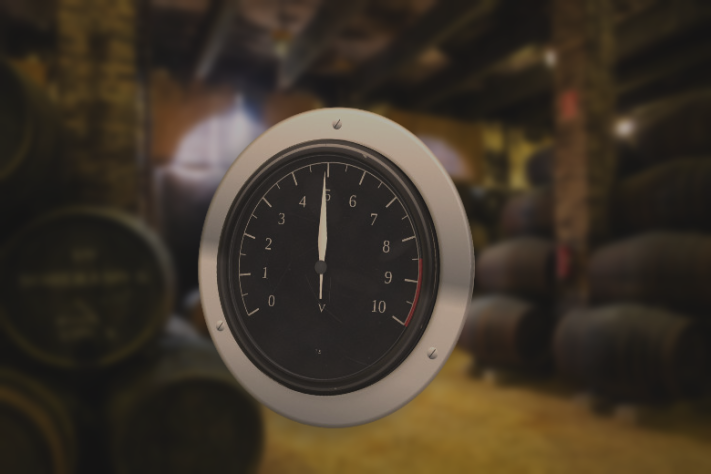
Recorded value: 5V
